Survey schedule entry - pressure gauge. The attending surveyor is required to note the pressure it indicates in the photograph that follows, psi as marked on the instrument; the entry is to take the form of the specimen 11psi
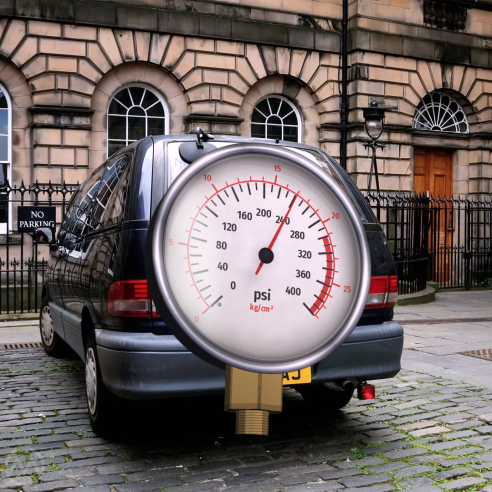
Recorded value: 240psi
